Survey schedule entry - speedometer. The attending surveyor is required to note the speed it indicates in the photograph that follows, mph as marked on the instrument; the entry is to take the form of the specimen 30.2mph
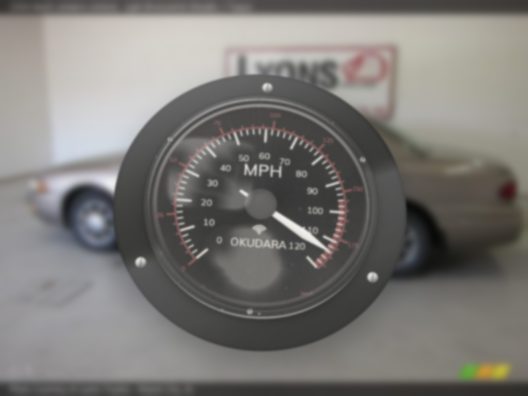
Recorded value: 114mph
